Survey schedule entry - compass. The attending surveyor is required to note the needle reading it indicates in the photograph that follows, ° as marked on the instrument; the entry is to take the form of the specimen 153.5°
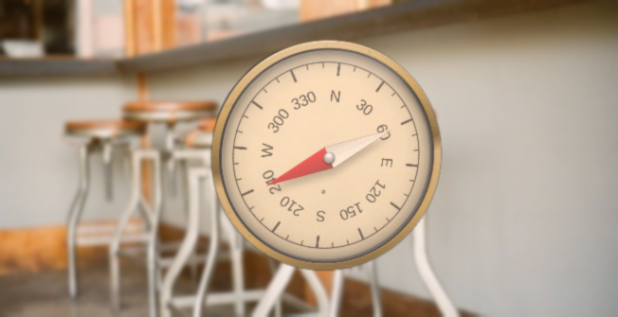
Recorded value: 240°
